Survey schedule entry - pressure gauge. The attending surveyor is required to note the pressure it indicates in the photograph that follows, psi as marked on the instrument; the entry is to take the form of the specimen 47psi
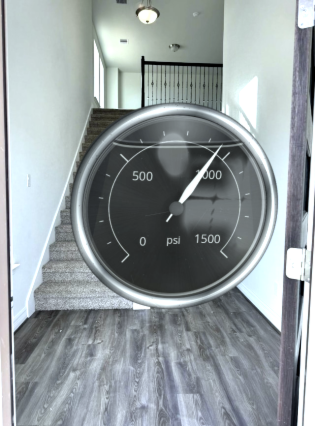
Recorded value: 950psi
